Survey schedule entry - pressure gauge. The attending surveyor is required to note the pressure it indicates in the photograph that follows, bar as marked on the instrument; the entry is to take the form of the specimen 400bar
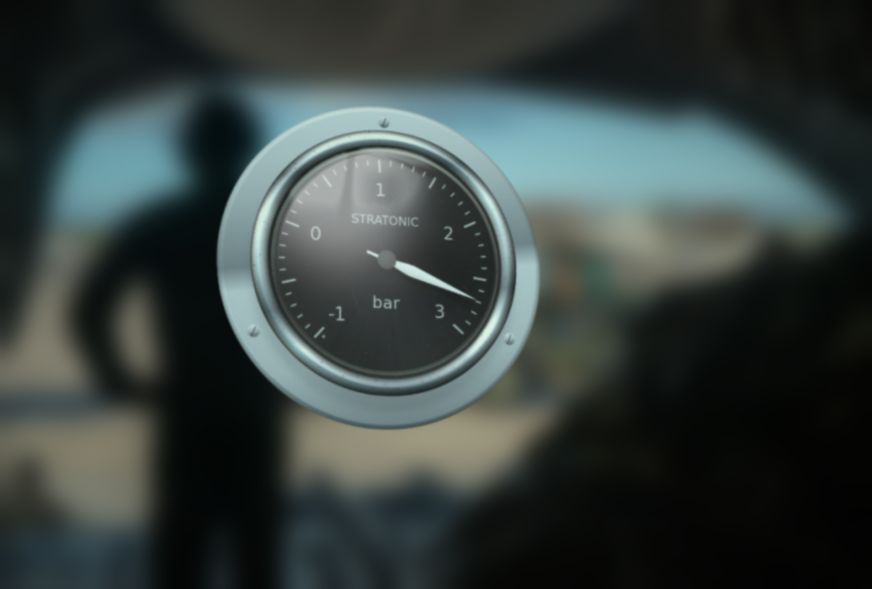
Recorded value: 2.7bar
